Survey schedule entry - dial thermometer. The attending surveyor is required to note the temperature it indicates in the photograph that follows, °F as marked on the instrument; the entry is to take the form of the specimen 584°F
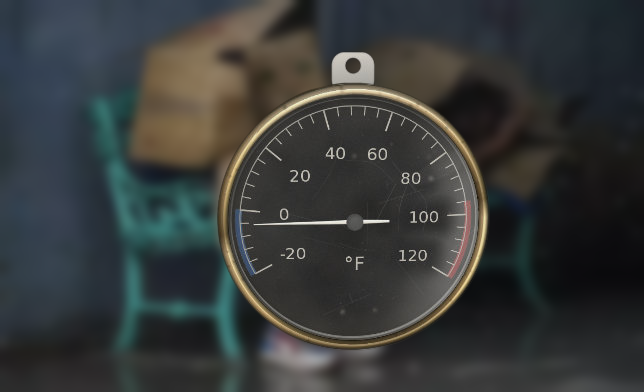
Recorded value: -4°F
